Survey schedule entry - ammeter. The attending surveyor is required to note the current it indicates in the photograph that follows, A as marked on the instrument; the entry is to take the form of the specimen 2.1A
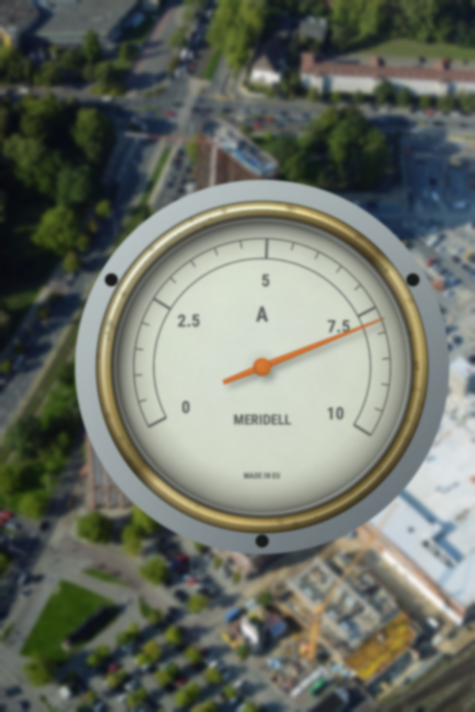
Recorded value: 7.75A
